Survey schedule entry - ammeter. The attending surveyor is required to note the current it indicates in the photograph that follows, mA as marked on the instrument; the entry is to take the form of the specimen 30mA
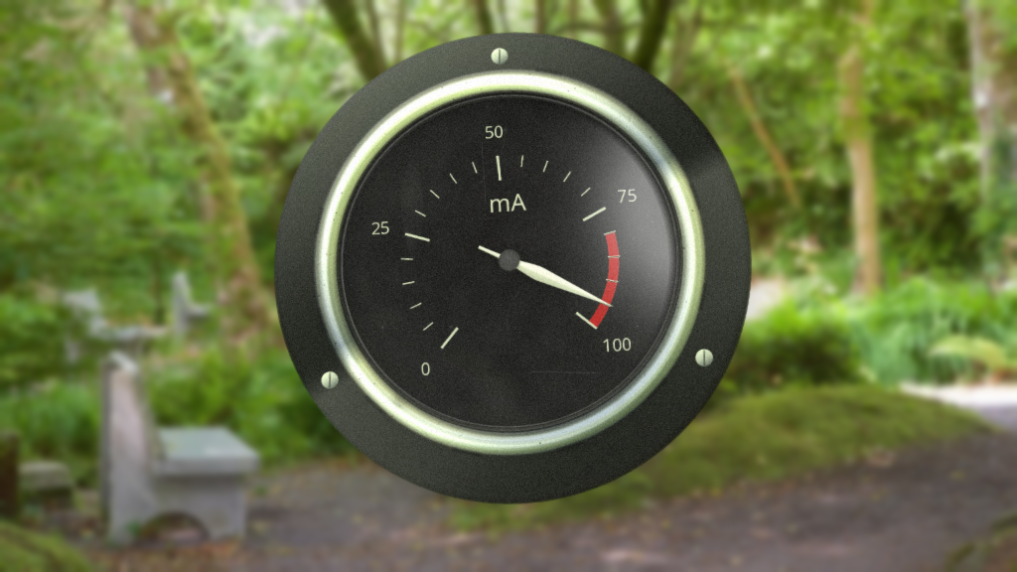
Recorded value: 95mA
